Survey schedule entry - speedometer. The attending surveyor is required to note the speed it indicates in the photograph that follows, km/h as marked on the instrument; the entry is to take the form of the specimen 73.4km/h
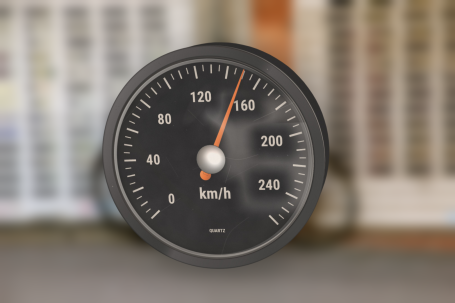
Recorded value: 150km/h
